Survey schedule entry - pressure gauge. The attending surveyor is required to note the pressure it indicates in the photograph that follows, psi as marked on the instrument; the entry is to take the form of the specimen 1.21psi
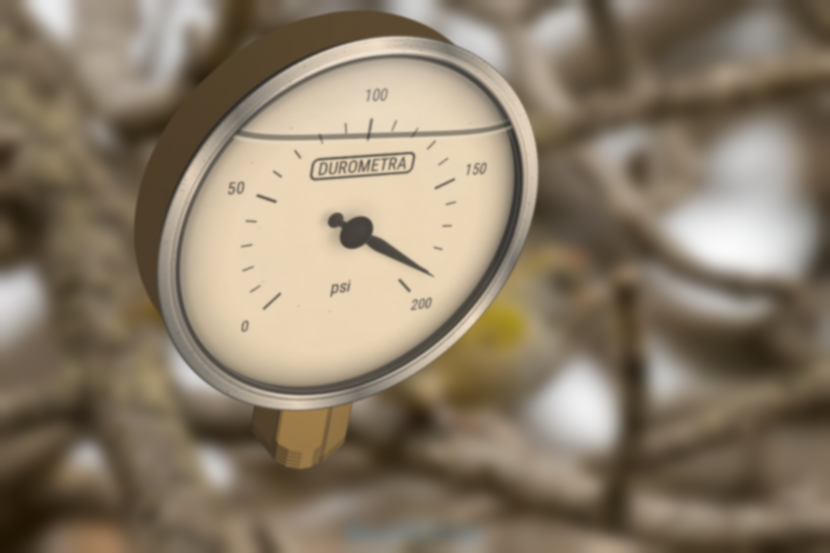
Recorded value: 190psi
